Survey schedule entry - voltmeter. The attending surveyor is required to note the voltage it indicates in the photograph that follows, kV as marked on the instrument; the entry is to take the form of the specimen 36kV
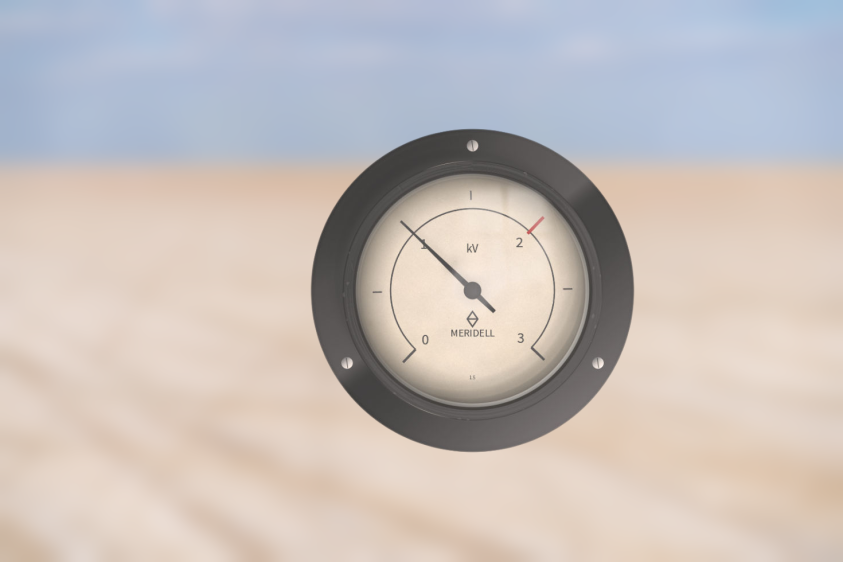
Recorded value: 1kV
